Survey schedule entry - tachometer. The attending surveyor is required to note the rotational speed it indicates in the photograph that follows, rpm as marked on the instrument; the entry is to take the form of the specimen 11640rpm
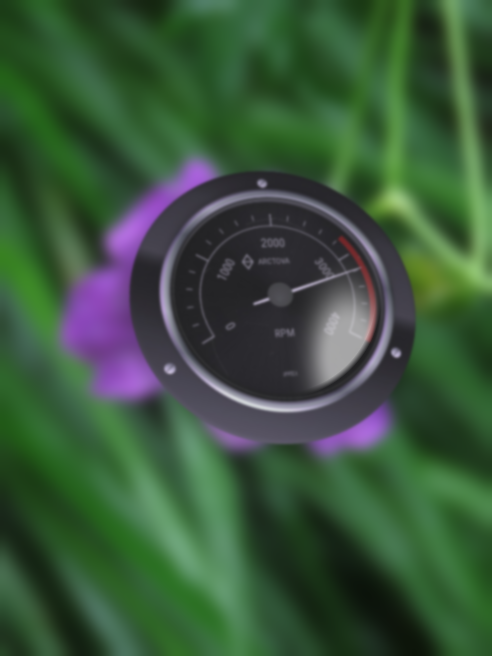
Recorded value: 3200rpm
